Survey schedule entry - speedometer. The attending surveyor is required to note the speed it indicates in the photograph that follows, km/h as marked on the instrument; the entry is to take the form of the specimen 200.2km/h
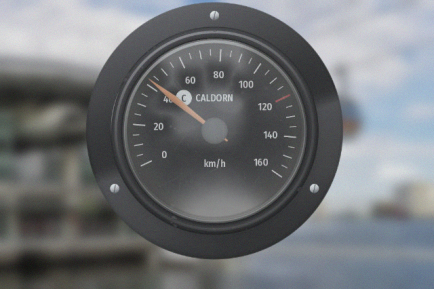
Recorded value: 42.5km/h
